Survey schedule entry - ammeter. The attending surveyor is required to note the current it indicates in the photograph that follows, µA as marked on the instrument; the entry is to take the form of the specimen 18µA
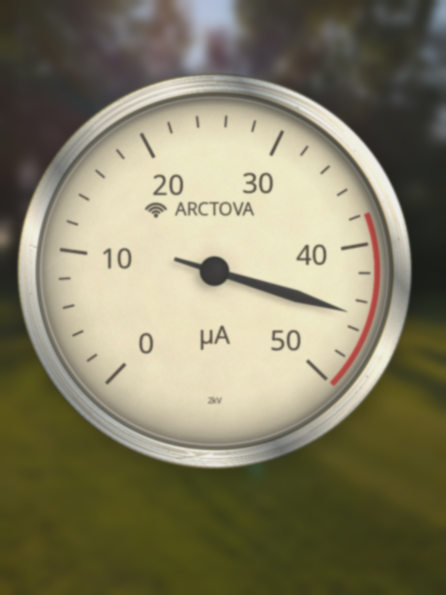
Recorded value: 45µA
